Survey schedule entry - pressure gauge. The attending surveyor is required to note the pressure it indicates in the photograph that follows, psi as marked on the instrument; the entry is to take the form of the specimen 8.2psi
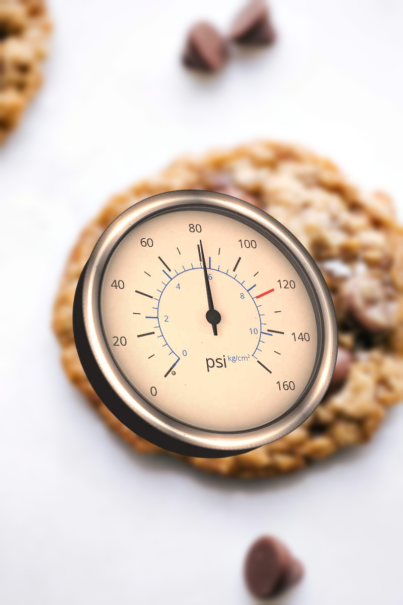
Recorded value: 80psi
